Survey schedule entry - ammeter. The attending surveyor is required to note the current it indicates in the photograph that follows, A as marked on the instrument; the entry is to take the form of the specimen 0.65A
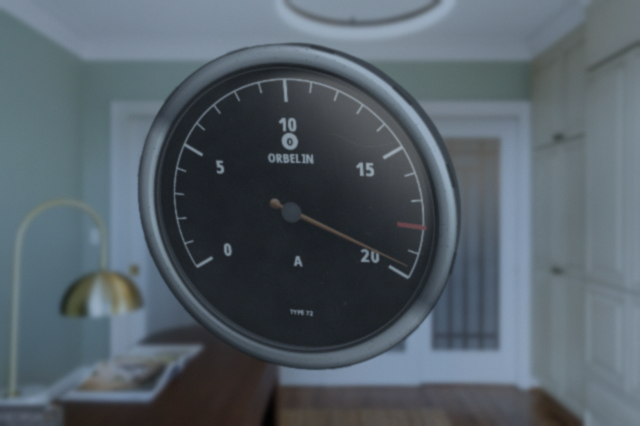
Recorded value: 19.5A
